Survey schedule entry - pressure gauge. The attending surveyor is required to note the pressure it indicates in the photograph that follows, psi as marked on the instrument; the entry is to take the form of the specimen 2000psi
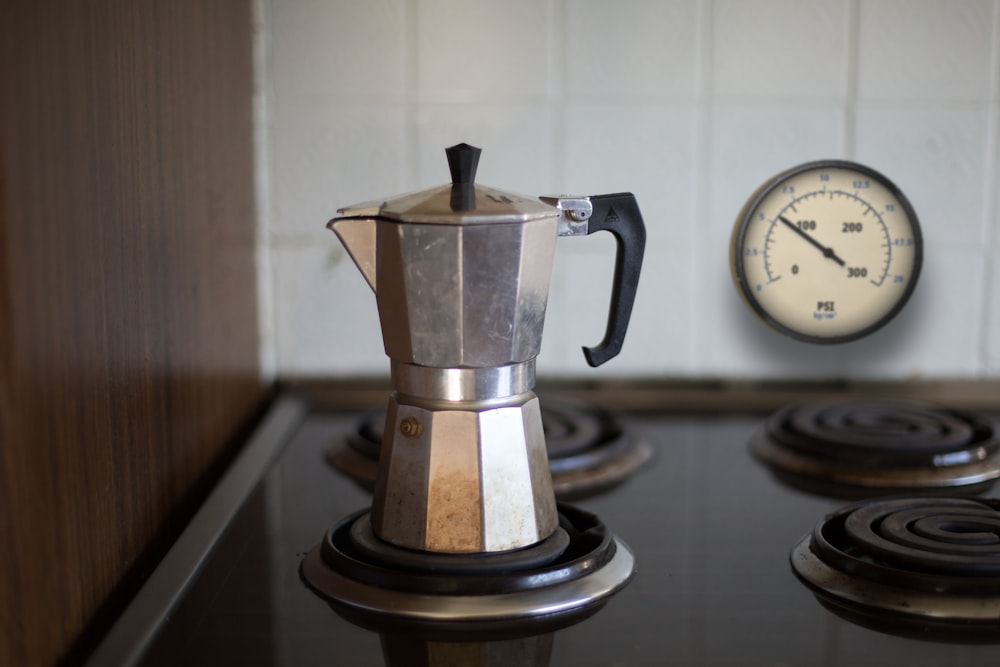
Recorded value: 80psi
